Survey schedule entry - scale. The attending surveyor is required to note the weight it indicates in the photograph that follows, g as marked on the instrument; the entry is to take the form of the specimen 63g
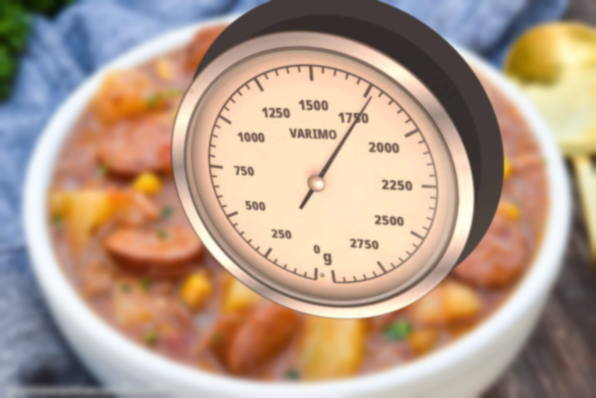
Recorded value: 1775g
